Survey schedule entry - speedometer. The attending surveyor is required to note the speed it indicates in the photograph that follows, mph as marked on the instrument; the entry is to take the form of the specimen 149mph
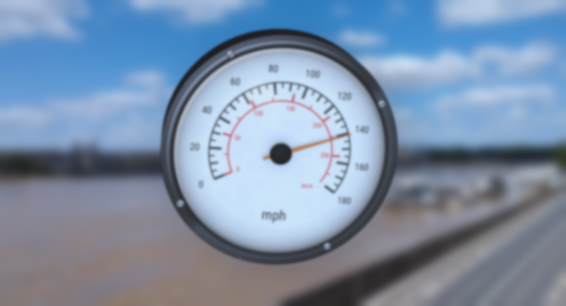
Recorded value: 140mph
